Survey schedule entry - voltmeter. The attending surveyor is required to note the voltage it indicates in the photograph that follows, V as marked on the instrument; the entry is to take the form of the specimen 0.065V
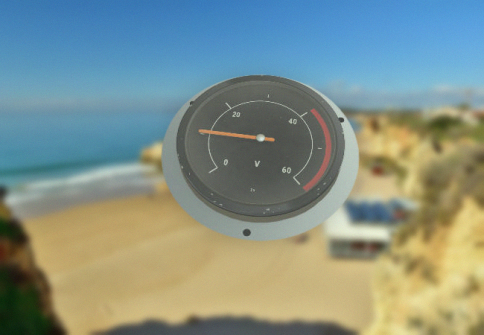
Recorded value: 10V
